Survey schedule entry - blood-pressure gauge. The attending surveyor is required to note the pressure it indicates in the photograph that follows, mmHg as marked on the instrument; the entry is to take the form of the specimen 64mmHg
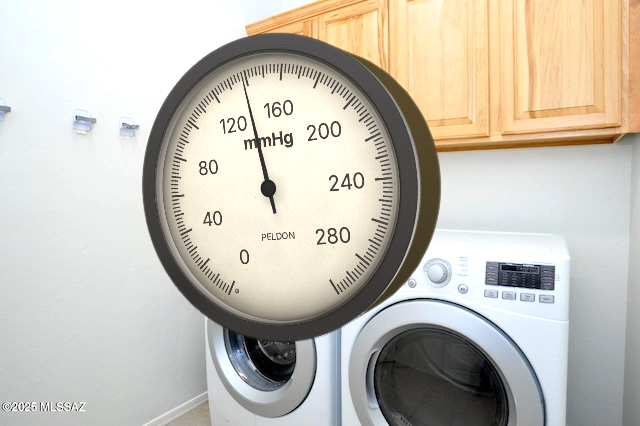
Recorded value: 140mmHg
